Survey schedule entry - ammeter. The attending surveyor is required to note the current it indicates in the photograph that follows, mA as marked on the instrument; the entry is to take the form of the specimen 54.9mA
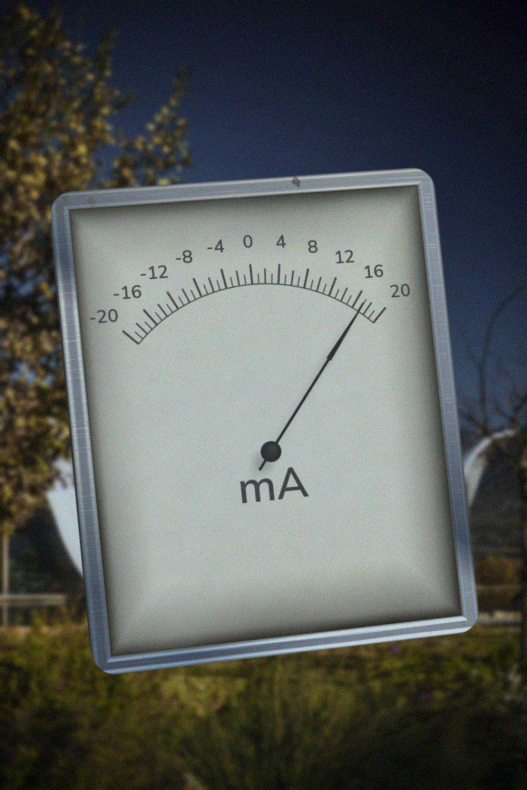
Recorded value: 17mA
